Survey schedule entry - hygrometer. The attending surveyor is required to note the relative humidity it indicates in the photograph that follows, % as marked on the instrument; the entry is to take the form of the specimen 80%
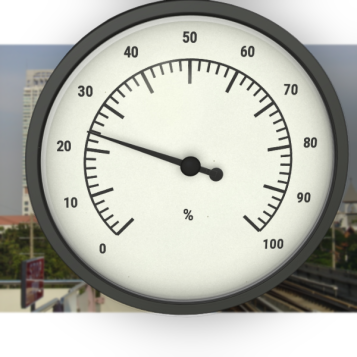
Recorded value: 24%
